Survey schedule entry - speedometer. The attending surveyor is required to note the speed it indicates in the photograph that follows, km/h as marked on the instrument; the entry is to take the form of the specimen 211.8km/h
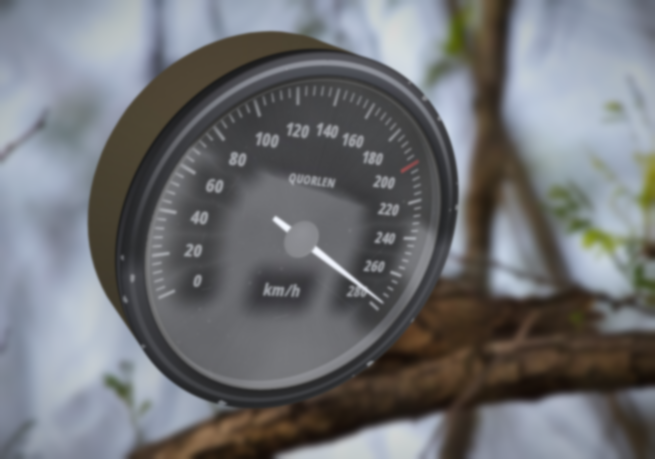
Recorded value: 276km/h
